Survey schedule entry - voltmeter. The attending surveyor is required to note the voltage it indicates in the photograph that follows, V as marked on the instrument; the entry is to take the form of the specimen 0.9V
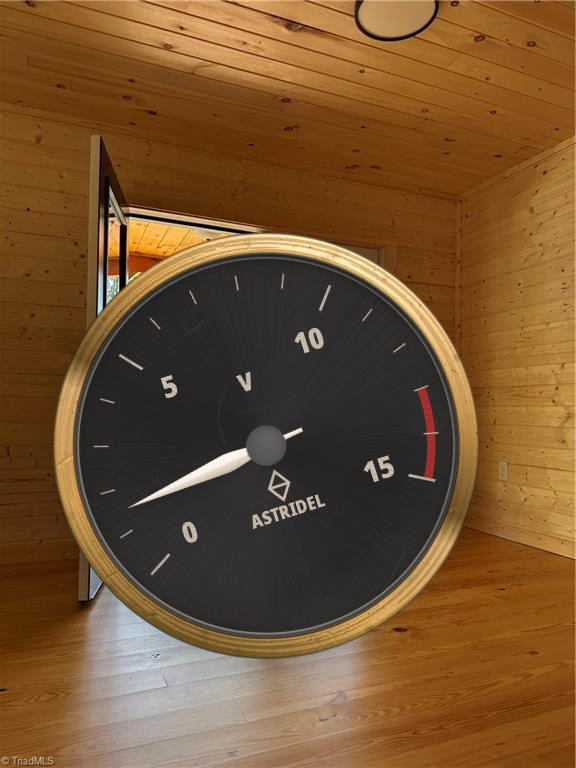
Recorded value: 1.5V
